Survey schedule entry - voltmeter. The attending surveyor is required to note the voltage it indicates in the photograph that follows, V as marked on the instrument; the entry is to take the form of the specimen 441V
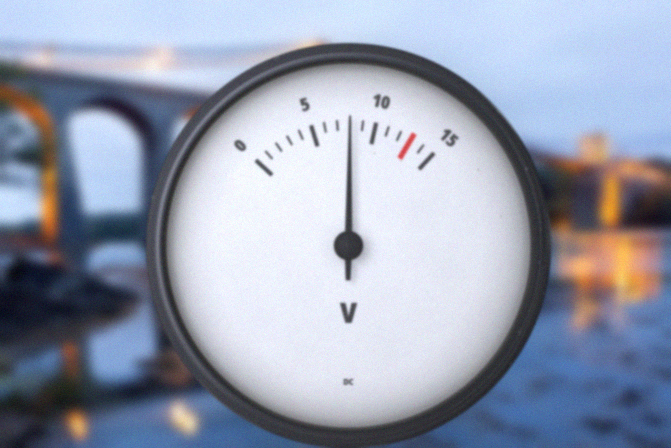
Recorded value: 8V
